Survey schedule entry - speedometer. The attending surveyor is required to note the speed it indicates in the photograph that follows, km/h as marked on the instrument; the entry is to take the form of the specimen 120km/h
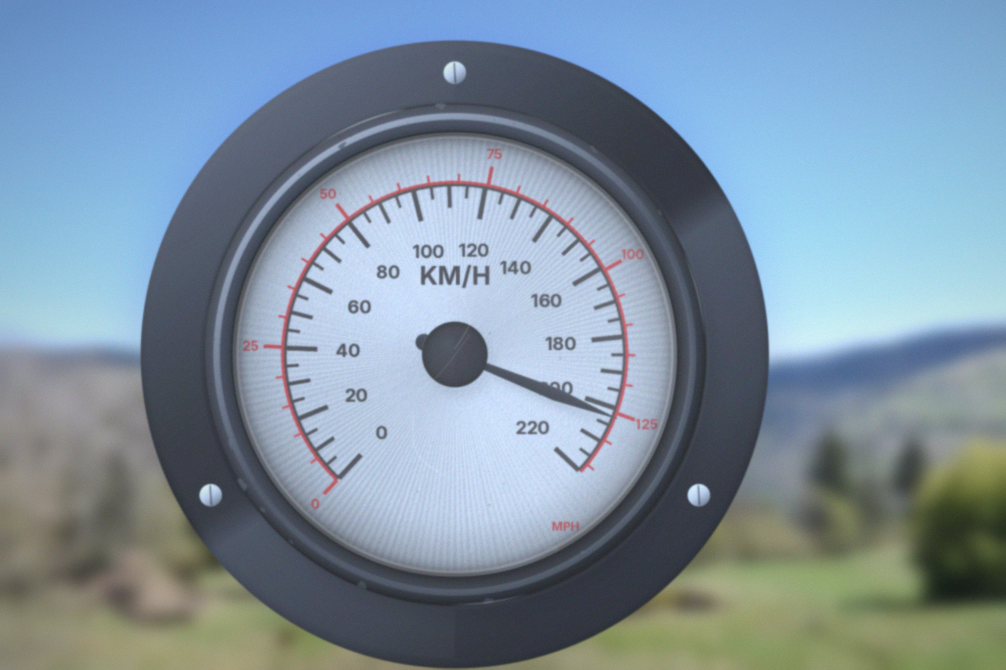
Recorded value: 202.5km/h
